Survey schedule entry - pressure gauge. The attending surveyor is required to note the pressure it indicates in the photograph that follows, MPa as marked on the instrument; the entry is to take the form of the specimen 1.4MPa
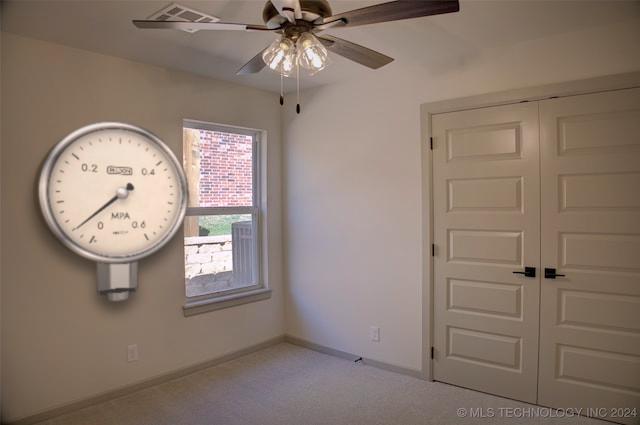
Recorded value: 0.04MPa
